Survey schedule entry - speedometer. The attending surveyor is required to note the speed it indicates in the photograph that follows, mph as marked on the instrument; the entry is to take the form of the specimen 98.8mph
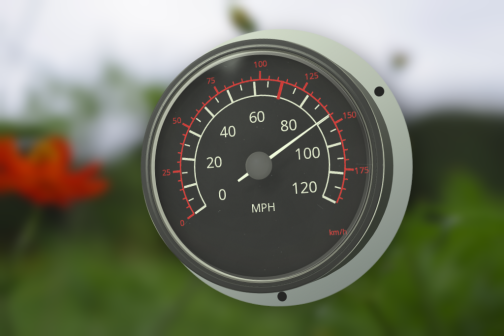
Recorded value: 90mph
